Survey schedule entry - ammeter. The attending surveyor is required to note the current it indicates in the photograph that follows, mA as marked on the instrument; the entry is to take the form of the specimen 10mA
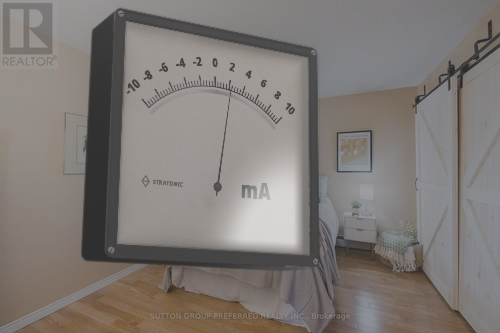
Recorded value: 2mA
